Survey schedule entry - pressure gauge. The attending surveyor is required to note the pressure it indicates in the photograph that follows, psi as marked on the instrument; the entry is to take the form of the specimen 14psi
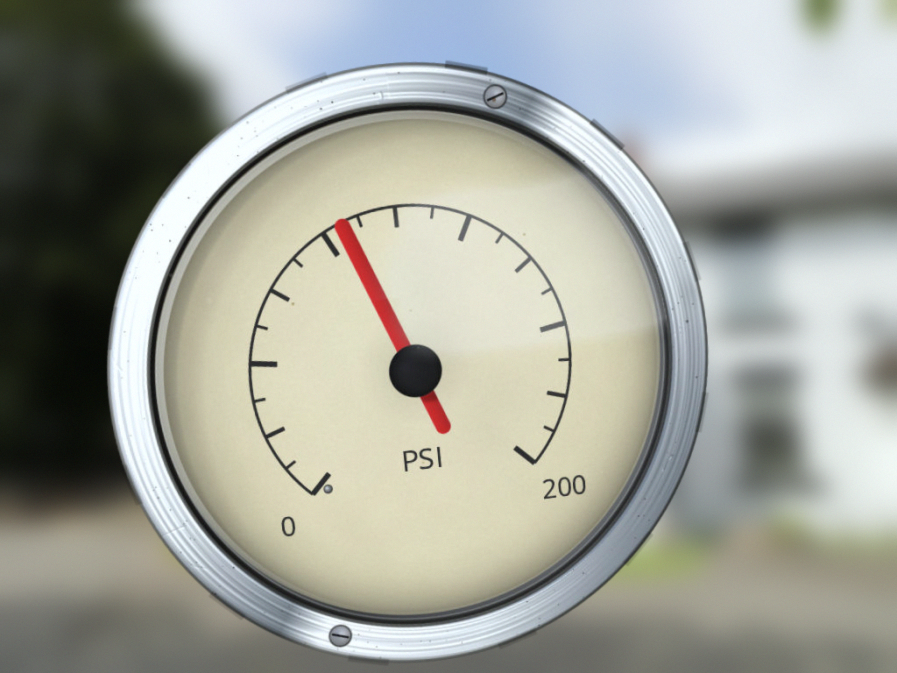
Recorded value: 85psi
